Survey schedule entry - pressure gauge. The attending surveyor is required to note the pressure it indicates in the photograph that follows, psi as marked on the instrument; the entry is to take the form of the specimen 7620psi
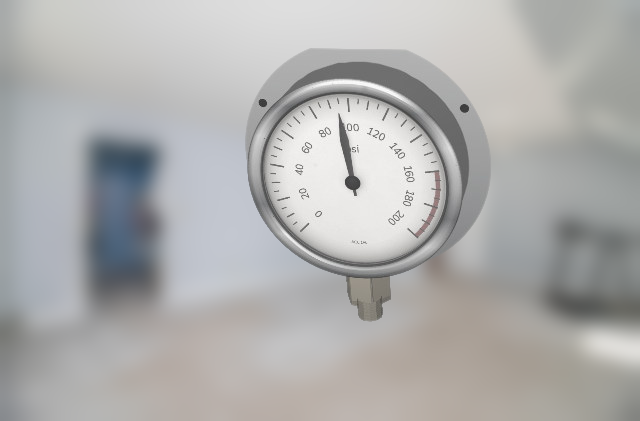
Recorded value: 95psi
